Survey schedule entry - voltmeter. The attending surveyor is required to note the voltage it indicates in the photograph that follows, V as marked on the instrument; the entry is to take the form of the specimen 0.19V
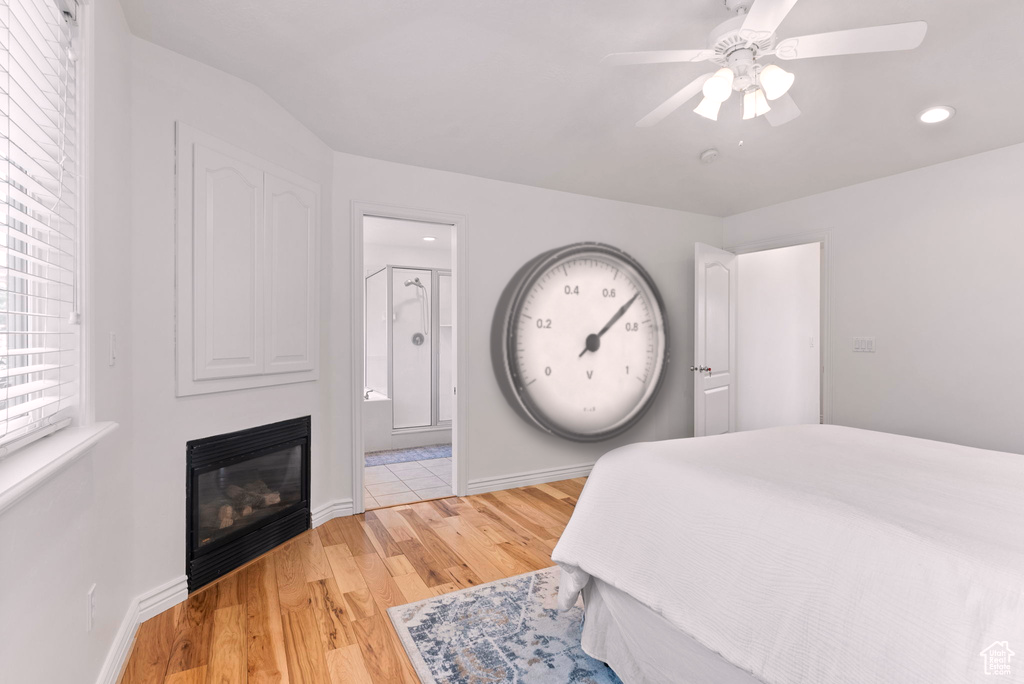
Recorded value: 0.7V
